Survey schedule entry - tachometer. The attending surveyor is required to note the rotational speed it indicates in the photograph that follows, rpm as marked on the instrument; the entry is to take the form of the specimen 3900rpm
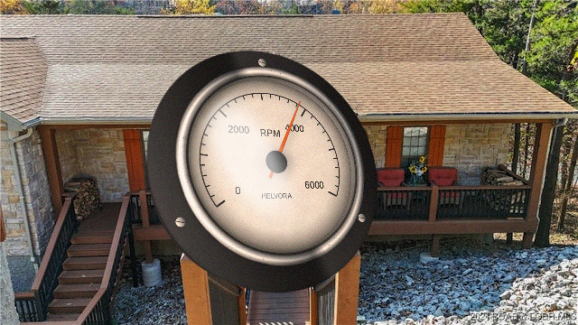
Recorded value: 3800rpm
